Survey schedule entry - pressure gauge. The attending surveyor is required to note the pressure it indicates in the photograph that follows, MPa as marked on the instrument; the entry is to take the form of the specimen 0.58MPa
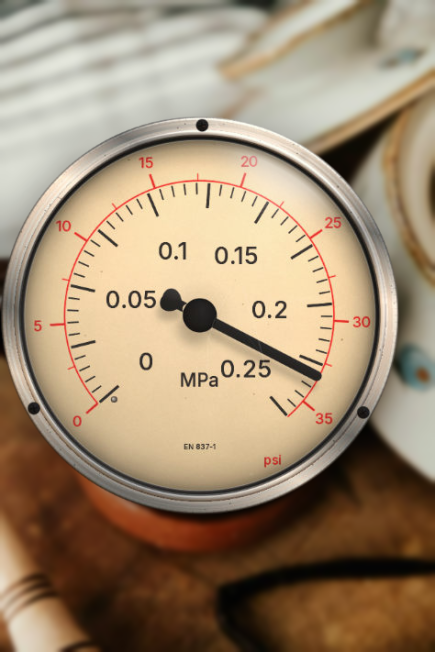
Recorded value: 0.23MPa
